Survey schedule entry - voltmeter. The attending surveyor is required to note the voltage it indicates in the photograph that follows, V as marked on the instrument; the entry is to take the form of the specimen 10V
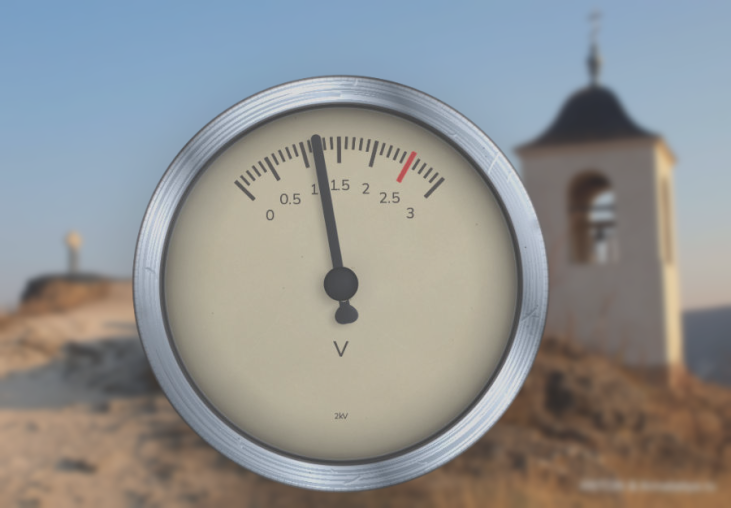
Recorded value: 1.2V
